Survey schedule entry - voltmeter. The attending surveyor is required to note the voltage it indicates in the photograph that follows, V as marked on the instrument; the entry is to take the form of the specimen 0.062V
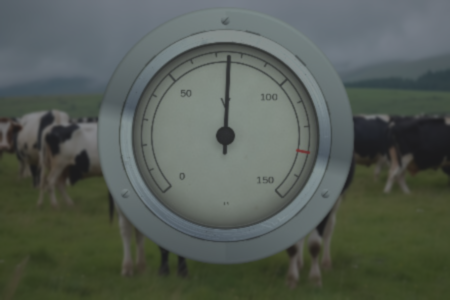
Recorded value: 75V
